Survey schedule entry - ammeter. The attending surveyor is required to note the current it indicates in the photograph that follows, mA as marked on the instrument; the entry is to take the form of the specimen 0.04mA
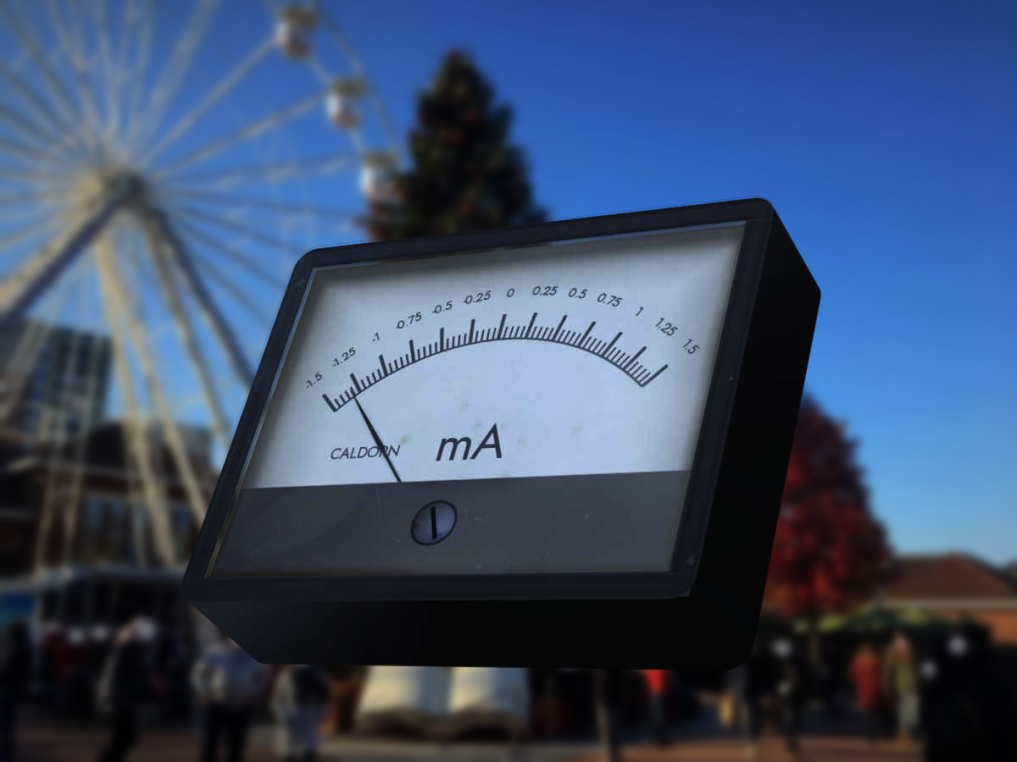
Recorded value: -1.3mA
